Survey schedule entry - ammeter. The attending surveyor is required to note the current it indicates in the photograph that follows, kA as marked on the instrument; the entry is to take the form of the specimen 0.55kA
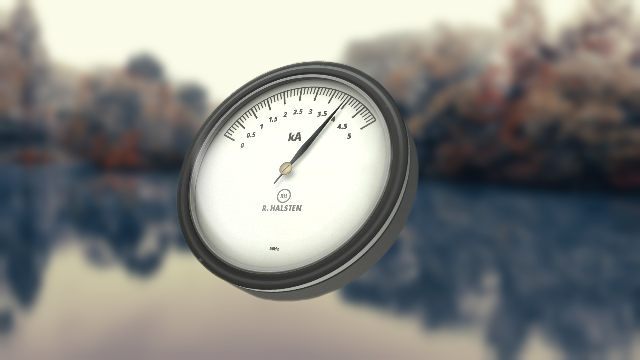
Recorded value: 4kA
